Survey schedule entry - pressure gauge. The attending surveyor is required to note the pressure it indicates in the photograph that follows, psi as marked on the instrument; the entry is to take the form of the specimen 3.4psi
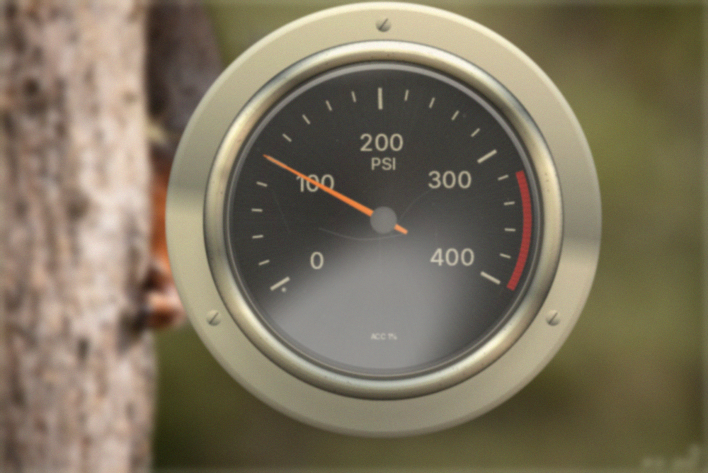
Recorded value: 100psi
